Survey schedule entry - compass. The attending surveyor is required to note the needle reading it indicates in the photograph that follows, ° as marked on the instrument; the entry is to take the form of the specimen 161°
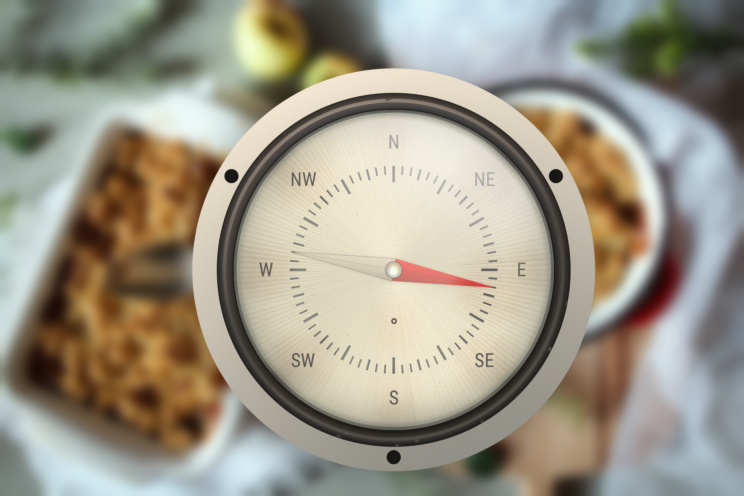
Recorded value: 100°
